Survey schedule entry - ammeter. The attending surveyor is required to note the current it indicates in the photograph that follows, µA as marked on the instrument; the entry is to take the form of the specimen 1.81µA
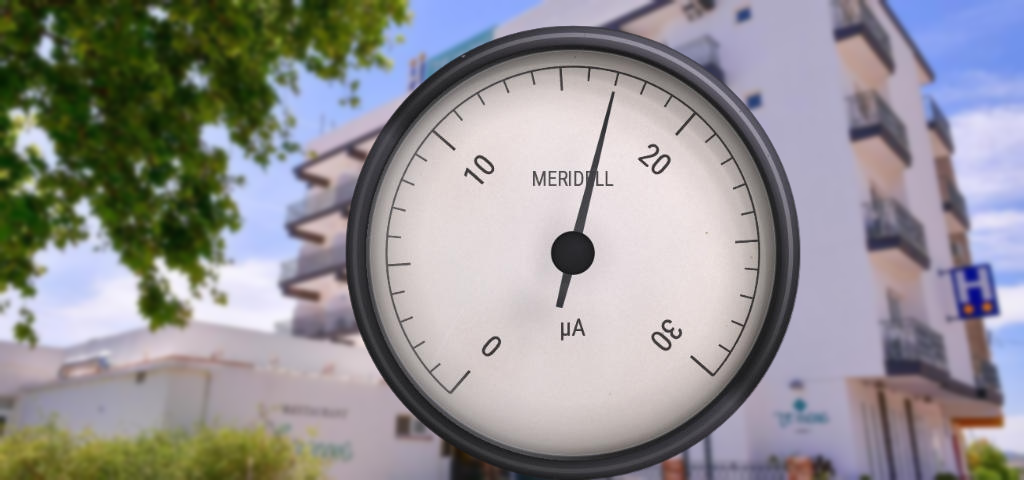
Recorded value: 17µA
